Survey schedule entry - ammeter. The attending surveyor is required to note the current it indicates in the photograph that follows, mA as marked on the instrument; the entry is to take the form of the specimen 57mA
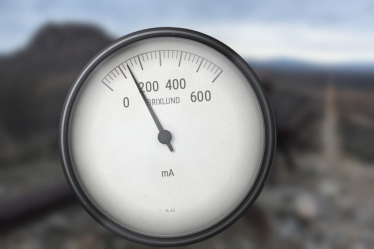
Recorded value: 140mA
